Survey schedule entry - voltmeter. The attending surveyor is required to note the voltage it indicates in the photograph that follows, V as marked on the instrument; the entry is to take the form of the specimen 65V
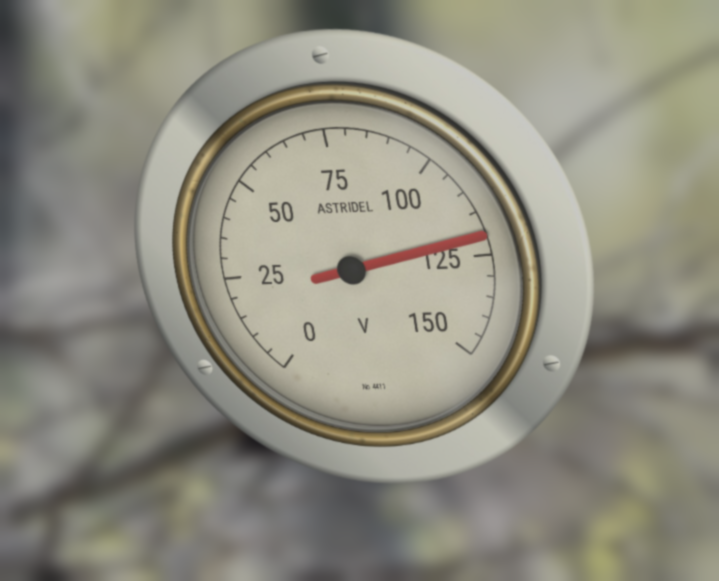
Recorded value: 120V
